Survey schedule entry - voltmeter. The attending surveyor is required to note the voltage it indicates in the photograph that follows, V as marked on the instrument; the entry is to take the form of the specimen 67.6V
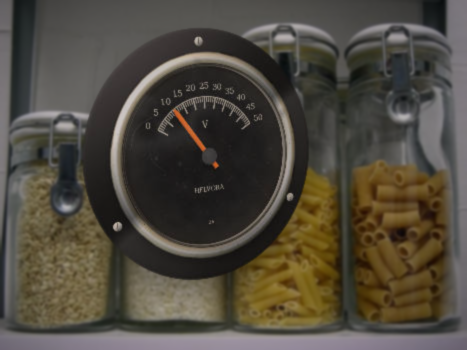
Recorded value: 10V
